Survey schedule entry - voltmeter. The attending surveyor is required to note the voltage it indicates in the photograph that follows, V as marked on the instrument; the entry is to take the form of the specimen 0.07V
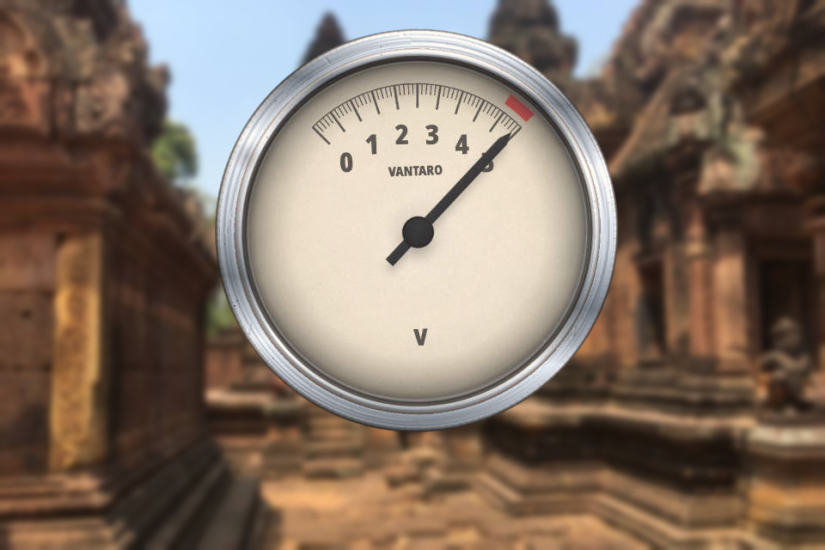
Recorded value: 4.9V
